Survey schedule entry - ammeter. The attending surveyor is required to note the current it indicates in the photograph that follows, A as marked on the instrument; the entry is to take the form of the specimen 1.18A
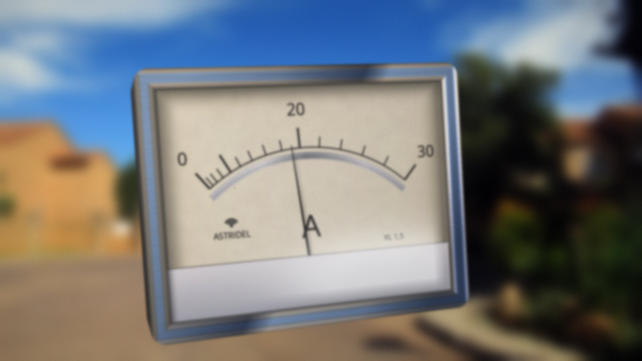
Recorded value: 19A
